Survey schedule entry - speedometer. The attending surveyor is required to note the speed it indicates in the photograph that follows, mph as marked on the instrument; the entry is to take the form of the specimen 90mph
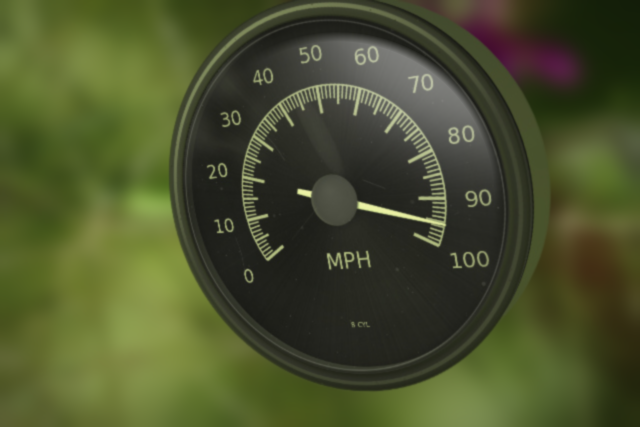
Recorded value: 95mph
